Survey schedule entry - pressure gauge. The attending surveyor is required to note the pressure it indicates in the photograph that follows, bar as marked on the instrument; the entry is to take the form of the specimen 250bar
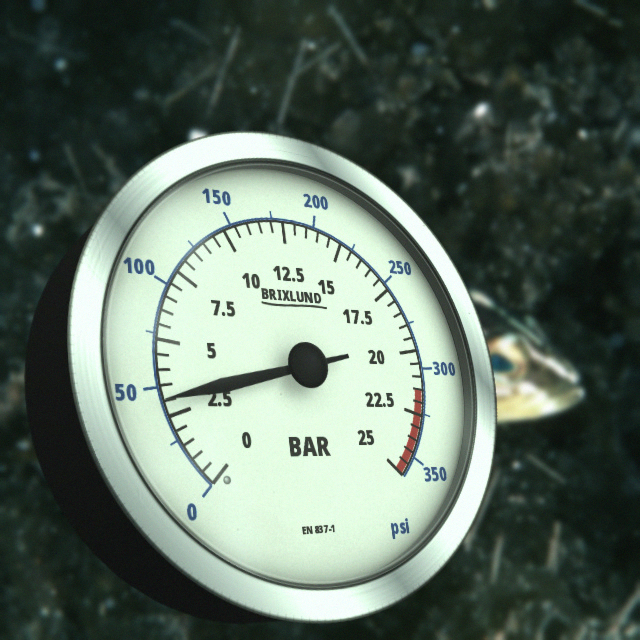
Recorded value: 3bar
